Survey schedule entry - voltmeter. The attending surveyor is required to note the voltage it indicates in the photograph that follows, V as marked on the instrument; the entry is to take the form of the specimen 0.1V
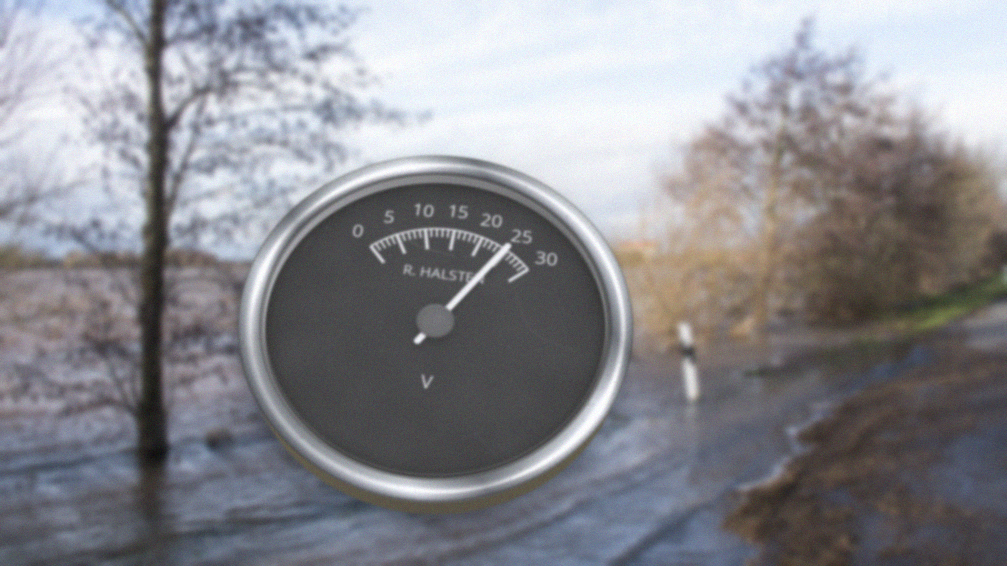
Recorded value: 25V
